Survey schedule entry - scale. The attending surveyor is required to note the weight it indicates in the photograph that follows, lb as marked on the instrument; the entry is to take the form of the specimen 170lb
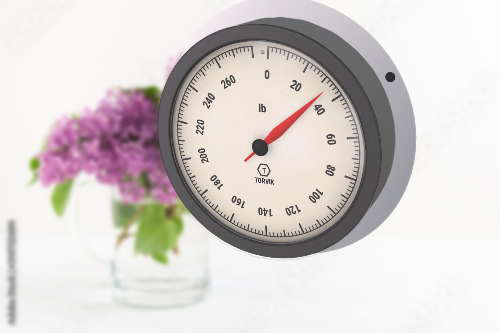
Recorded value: 34lb
